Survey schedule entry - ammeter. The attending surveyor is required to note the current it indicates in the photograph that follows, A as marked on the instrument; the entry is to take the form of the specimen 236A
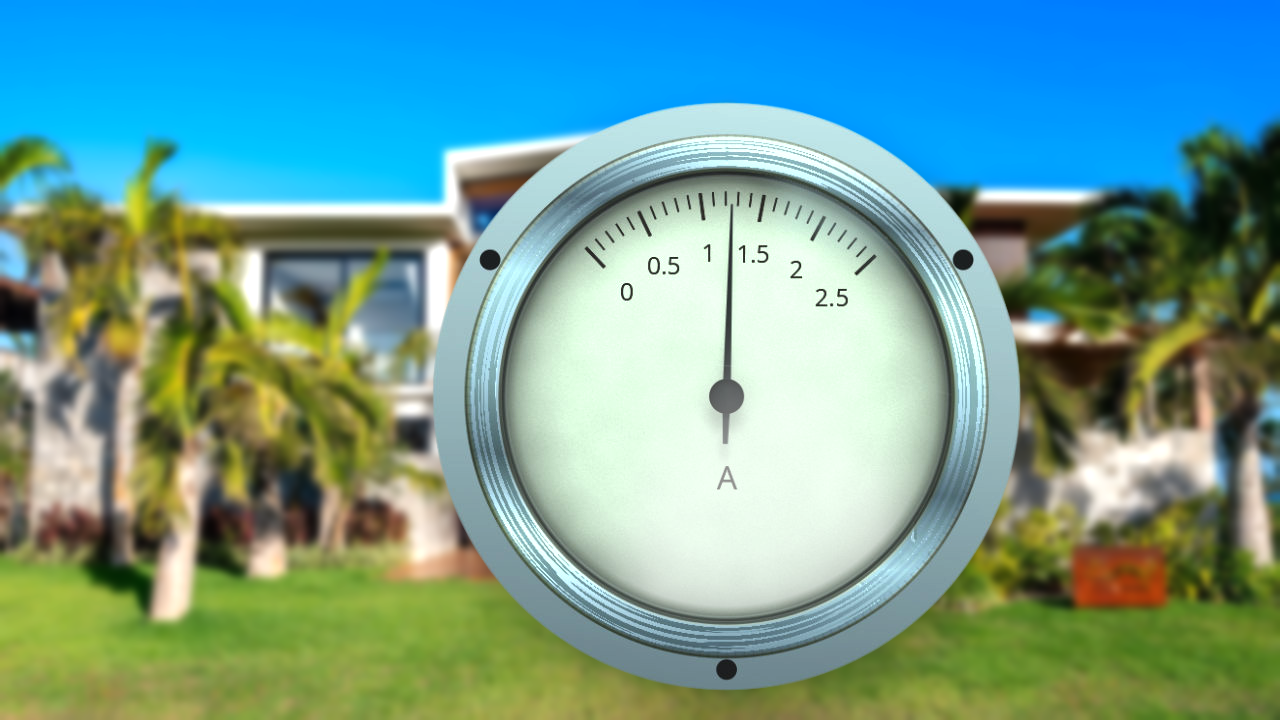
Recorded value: 1.25A
